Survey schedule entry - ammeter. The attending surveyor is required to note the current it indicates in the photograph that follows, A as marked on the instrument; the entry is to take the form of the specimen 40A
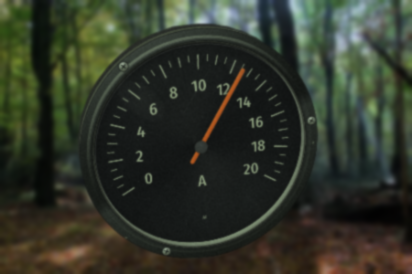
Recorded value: 12.5A
